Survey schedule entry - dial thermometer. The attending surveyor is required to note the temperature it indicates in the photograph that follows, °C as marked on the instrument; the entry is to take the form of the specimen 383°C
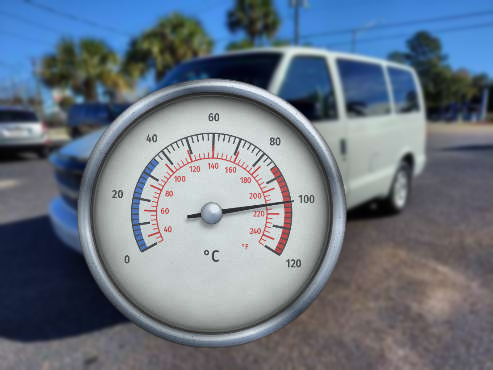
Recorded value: 100°C
